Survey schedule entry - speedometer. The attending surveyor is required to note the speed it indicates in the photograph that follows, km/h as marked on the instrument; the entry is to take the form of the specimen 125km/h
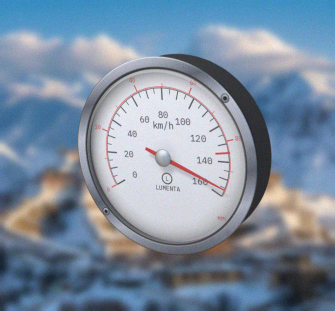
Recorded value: 155km/h
